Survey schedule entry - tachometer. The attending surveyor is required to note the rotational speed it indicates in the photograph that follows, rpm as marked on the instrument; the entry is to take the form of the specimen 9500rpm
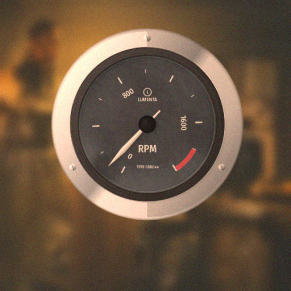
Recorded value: 100rpm
